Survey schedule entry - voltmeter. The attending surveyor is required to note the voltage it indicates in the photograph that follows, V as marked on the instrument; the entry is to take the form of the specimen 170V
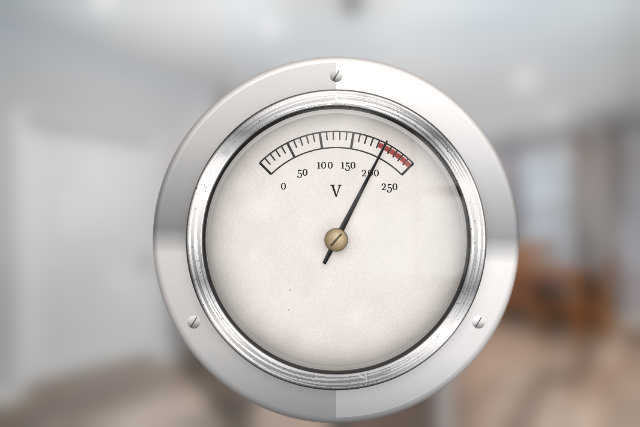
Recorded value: 200V
